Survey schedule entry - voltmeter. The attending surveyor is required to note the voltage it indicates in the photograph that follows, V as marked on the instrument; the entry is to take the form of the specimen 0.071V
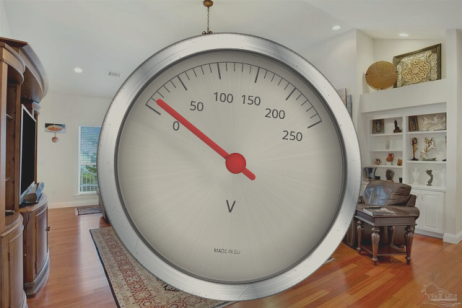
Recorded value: 10V
